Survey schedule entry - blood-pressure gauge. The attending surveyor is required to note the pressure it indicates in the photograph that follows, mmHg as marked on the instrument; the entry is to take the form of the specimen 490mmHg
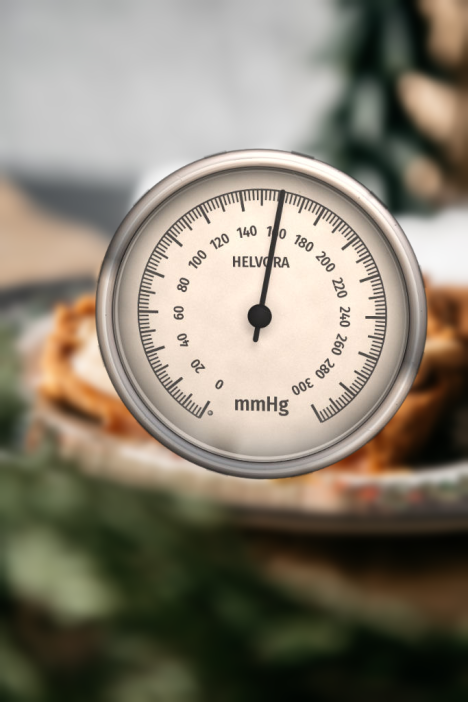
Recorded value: 160mmHg
